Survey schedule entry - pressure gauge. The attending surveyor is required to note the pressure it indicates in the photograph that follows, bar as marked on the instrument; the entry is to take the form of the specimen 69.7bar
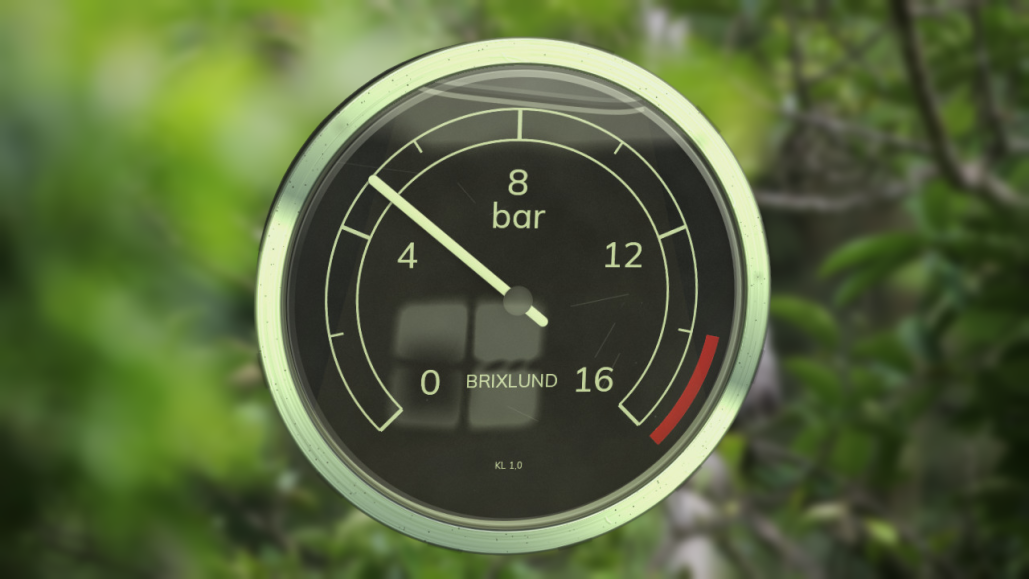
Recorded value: 5bar
